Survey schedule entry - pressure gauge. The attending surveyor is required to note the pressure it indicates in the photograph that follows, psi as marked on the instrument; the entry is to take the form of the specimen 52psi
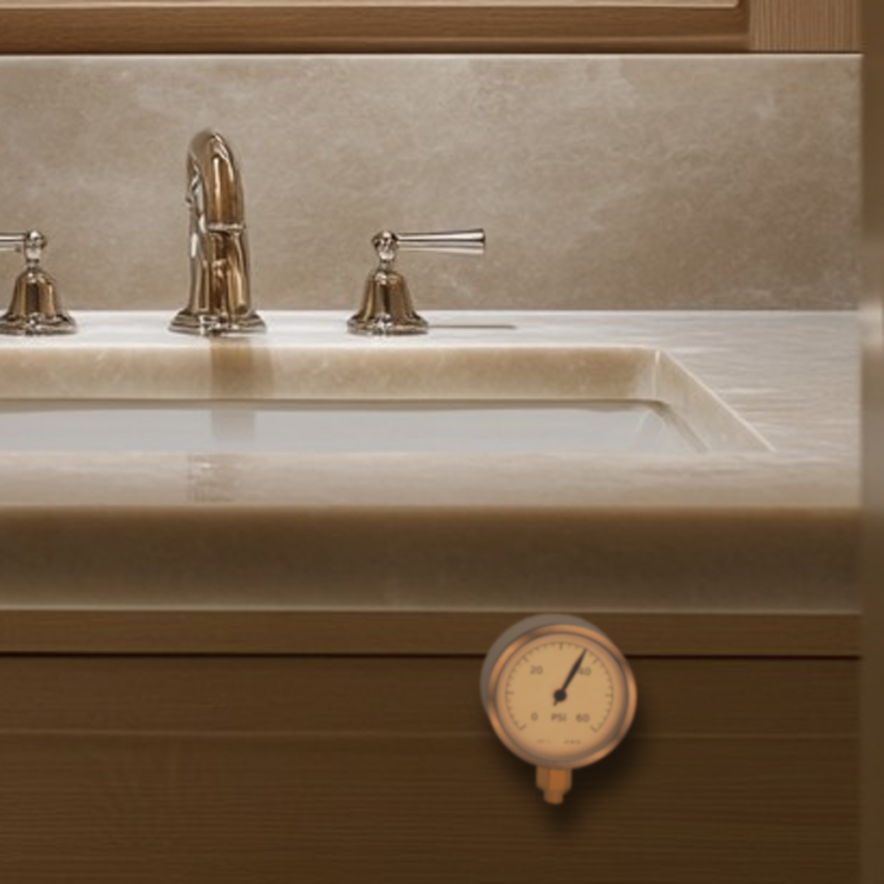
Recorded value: 36psi
